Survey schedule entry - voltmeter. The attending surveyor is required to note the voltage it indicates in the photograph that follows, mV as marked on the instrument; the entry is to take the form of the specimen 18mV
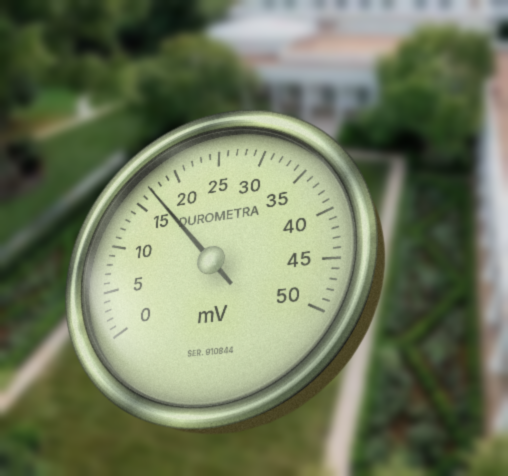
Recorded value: 17mV
